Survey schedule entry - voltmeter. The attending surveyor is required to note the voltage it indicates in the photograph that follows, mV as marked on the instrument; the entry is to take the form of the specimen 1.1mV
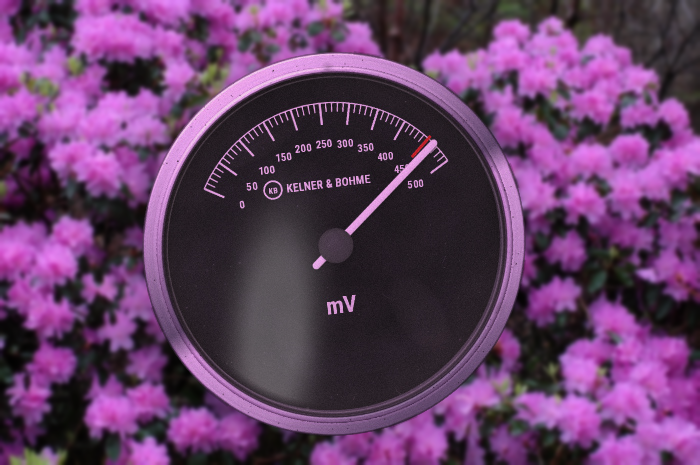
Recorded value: 460mV
